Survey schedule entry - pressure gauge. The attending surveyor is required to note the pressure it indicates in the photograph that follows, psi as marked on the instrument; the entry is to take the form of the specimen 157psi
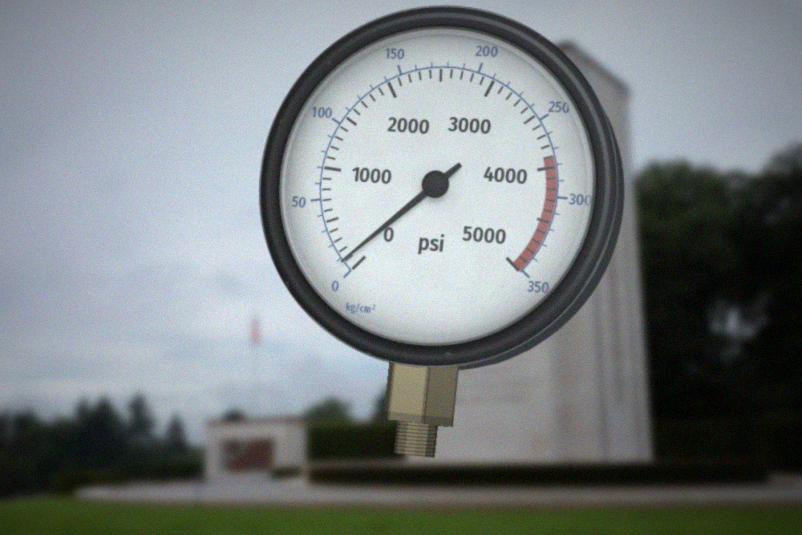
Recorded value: 100psi
